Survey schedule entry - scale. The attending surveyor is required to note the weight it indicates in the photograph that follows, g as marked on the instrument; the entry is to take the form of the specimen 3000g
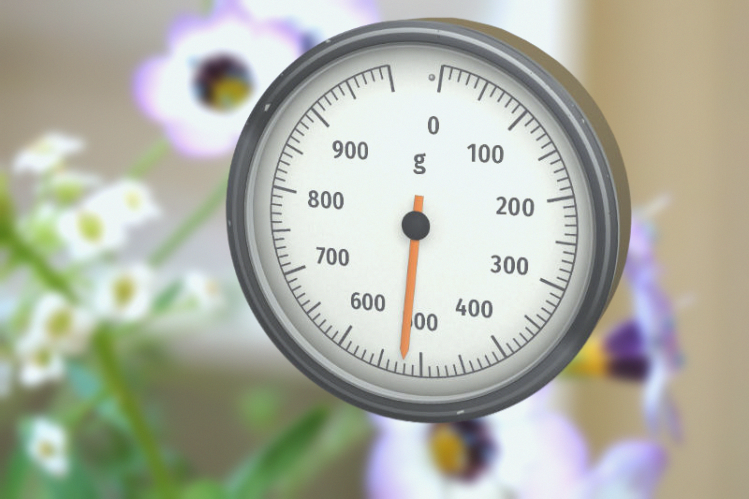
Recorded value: 520g
